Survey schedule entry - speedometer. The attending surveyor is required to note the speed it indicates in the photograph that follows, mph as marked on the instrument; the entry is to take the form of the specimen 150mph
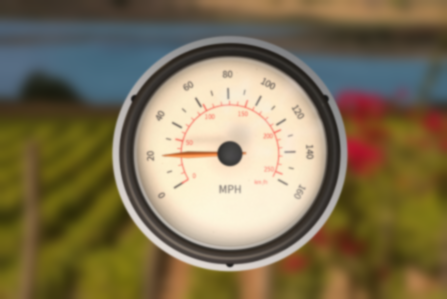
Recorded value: 20mph
